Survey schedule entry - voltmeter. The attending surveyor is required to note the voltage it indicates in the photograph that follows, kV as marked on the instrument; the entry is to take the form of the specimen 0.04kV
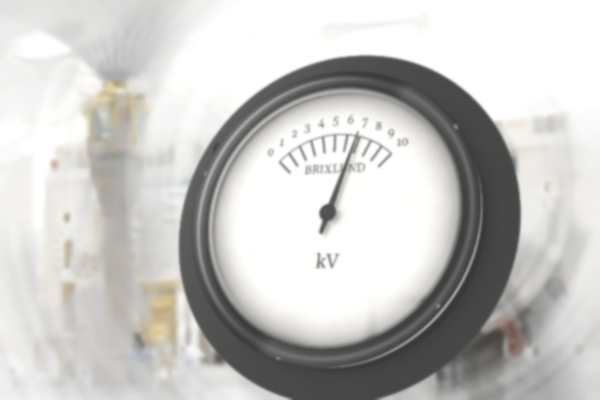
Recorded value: 7kV
